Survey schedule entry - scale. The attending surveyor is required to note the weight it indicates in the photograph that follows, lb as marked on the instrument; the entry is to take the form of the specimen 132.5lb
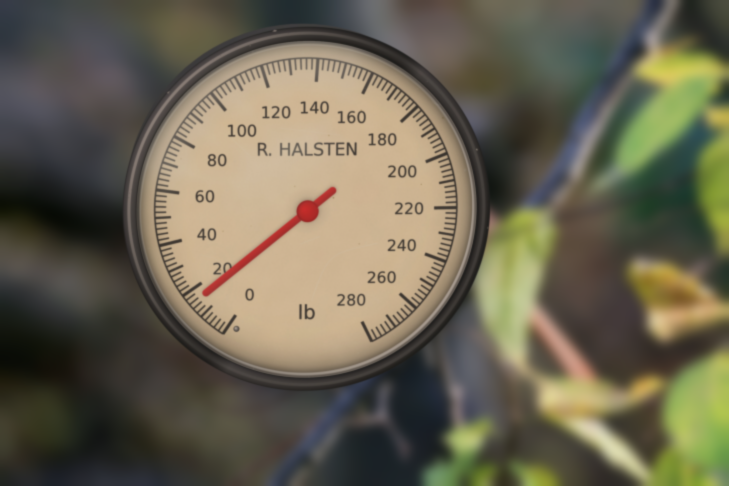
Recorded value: 16lb
